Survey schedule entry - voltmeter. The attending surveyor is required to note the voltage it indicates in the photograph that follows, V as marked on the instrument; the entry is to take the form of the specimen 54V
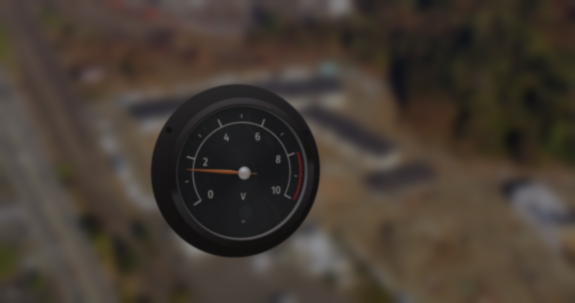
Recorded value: 1.5V
